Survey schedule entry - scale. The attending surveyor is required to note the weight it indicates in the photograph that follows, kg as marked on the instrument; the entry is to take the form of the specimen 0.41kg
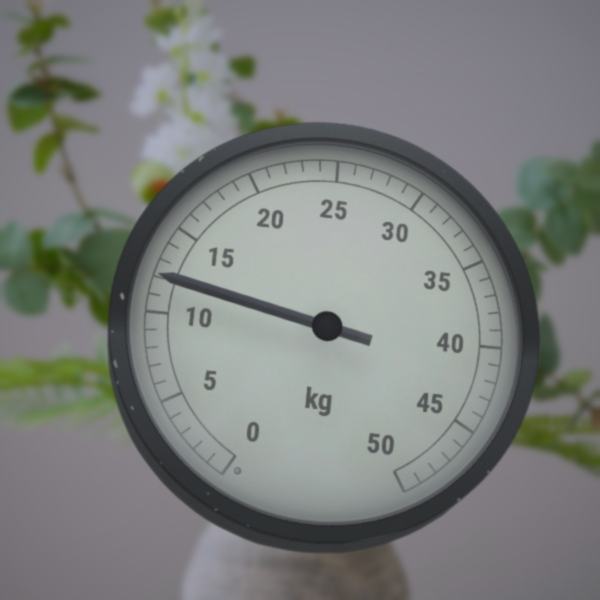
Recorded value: 12kg
